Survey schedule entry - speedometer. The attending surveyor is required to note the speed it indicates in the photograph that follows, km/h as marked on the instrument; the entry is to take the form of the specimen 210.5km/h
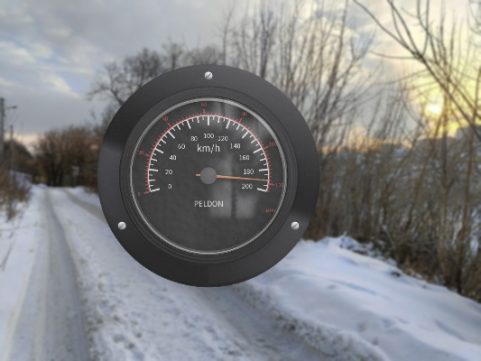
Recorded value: 190km/h
